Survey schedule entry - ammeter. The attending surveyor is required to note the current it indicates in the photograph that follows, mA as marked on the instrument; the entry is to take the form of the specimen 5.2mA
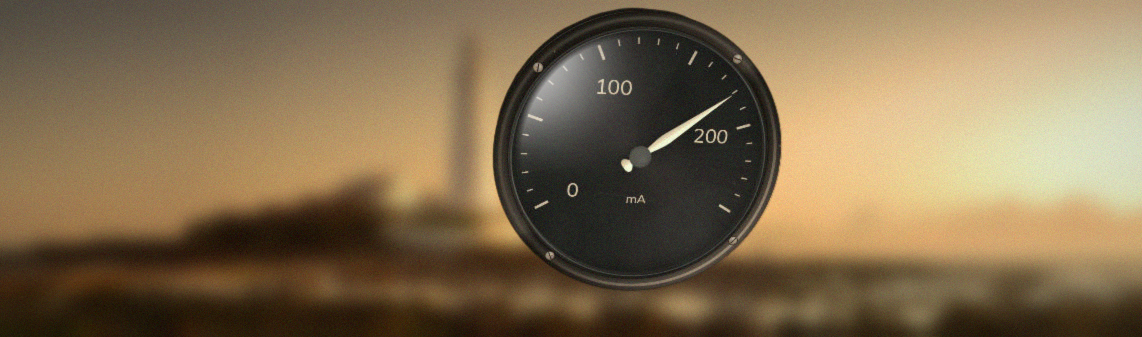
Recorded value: 180mA
